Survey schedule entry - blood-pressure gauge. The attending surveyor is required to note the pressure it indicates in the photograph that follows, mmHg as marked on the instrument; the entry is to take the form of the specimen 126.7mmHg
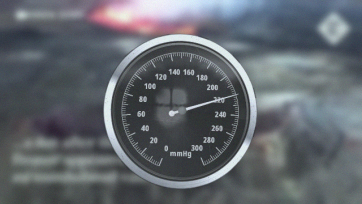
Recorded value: 220mmHg
